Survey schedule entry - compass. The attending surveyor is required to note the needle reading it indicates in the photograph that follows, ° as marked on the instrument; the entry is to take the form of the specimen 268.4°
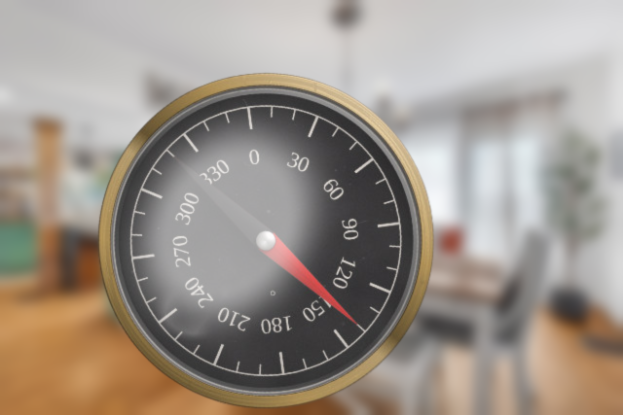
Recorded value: 140°
